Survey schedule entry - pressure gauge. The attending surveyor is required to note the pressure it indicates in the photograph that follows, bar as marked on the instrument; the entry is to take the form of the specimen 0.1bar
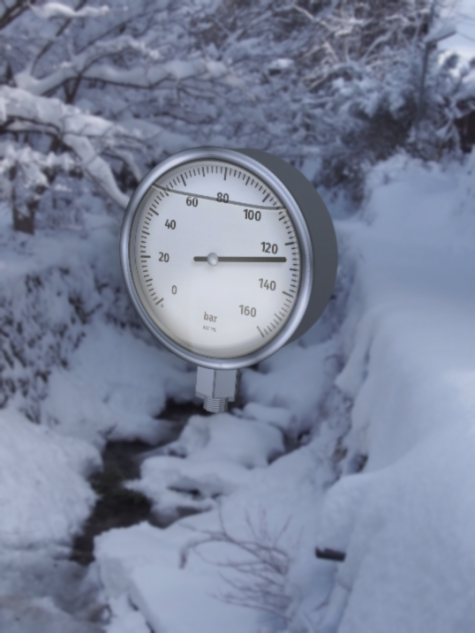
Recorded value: 126bar
